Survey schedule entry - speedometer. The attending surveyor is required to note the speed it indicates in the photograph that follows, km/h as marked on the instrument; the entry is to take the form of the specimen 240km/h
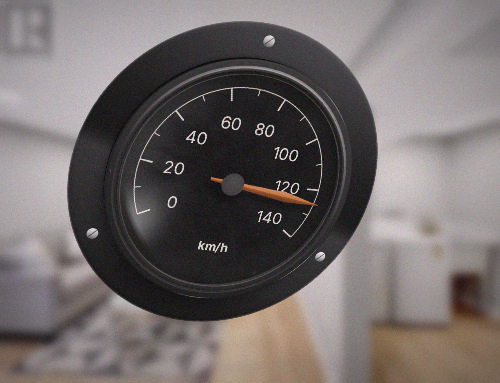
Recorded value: 125km/h
